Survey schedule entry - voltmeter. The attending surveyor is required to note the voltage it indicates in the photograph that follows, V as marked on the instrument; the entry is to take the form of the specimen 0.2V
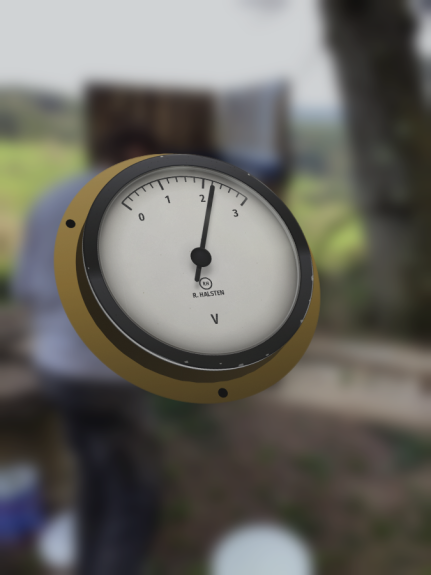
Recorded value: 2.2V
